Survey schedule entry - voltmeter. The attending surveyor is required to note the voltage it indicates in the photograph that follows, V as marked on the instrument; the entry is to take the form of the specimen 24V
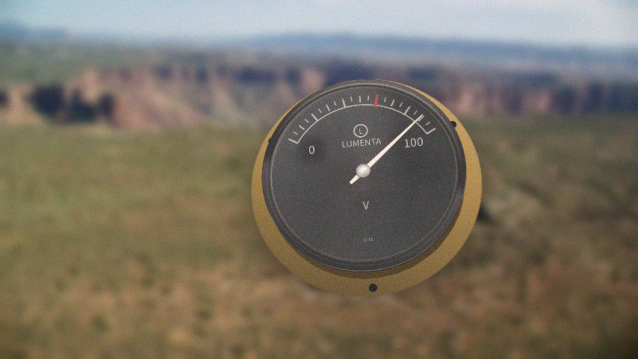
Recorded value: 90V
